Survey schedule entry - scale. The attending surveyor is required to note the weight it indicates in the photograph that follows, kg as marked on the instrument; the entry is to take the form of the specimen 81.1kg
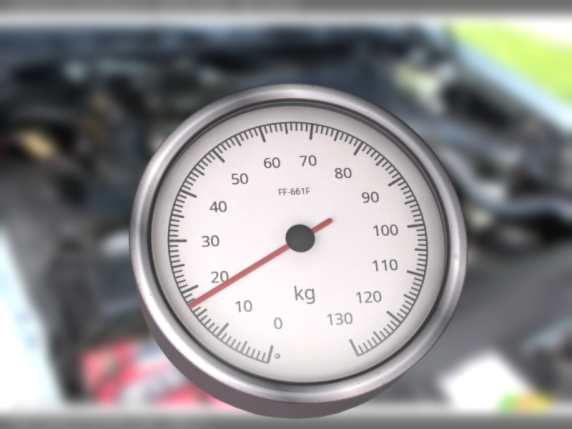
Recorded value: 17kg
